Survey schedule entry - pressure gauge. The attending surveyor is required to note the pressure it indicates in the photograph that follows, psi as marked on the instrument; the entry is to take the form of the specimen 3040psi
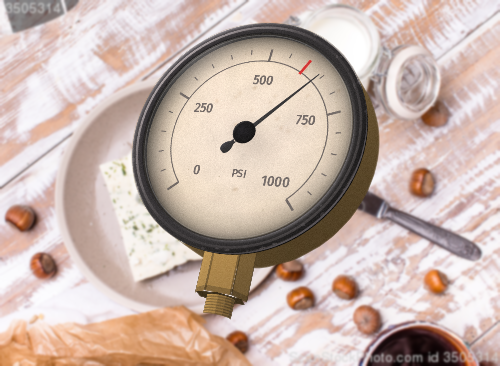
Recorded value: 650psi
